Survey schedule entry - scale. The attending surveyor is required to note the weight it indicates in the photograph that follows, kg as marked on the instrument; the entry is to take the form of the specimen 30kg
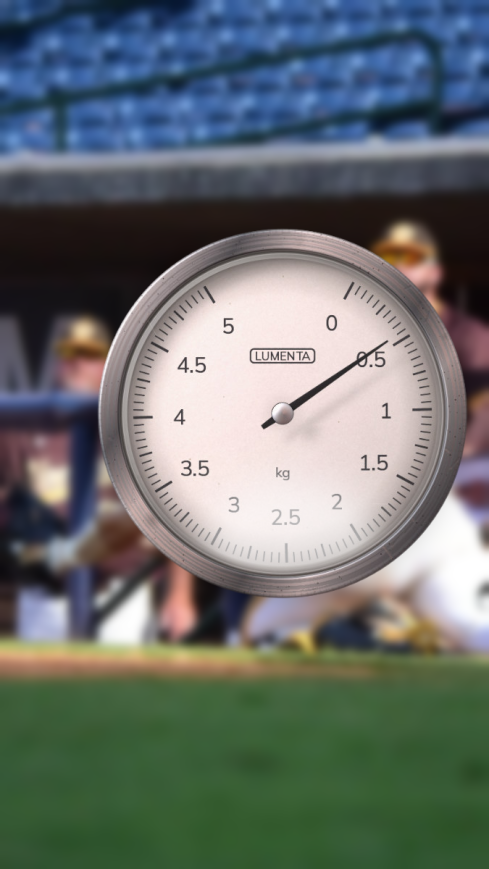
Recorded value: 0.45kg
